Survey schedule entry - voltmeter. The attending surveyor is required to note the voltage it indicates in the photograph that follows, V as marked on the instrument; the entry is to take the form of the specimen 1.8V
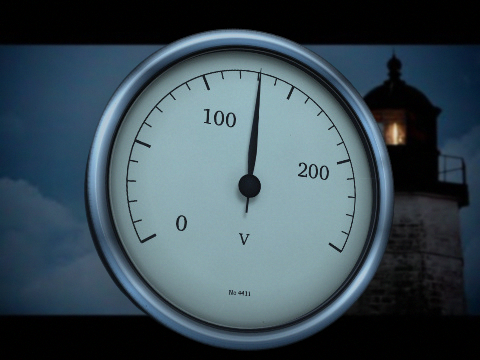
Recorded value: 130V
